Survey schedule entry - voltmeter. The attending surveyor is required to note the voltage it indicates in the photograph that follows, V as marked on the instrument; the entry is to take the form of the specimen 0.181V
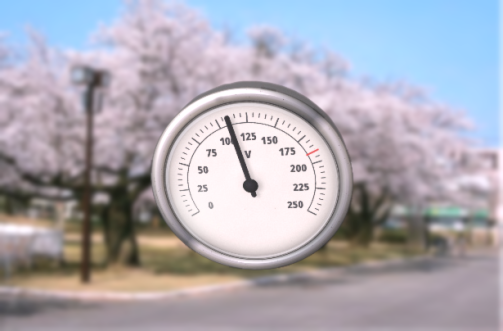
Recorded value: 110V
